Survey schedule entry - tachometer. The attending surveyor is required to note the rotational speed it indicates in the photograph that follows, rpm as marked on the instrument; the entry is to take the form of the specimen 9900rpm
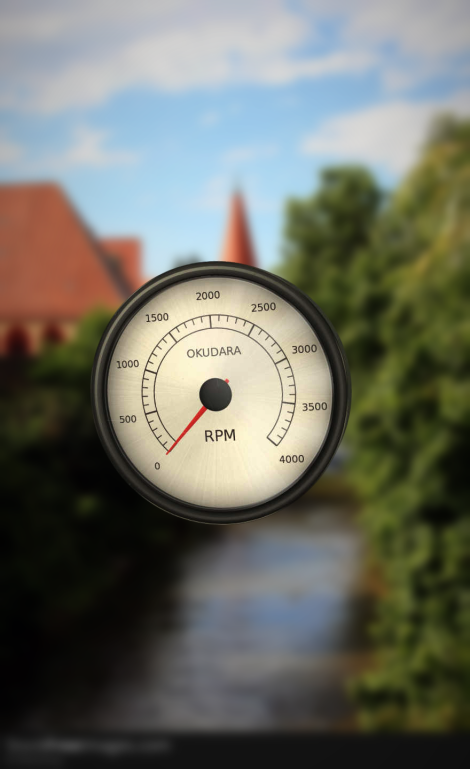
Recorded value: 0rpm
